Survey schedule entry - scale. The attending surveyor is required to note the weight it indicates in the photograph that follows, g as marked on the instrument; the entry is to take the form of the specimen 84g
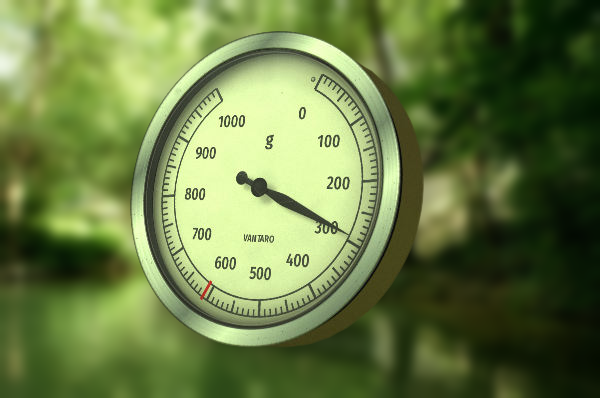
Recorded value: 290g
